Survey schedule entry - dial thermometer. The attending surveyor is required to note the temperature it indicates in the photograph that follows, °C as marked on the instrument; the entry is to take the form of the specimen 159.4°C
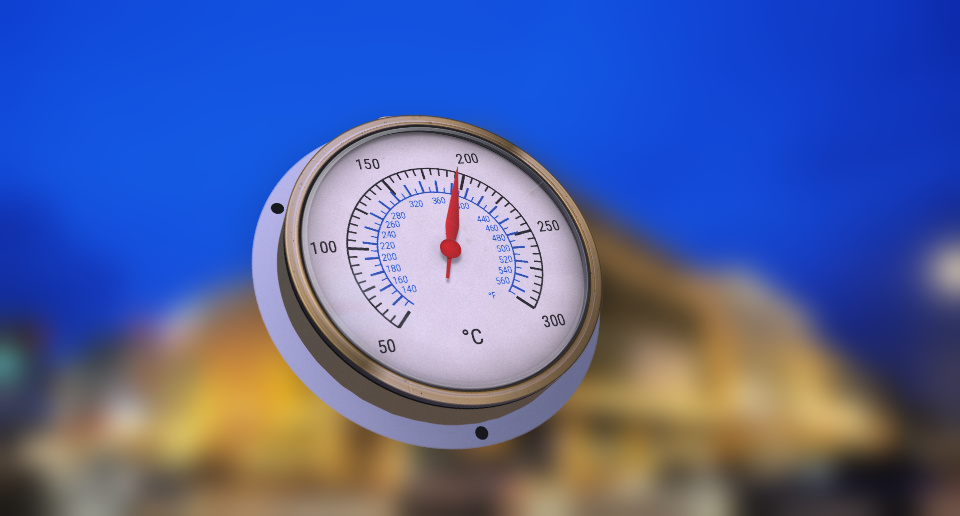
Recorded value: 195°C
